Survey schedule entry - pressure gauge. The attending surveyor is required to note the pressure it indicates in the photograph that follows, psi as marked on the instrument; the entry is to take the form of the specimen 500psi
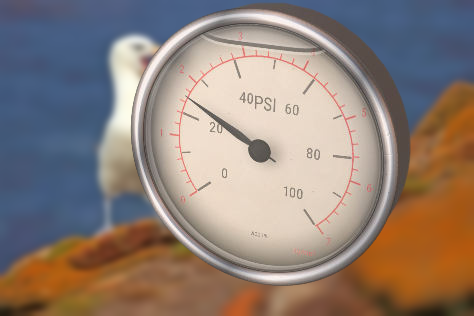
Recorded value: 25psi
